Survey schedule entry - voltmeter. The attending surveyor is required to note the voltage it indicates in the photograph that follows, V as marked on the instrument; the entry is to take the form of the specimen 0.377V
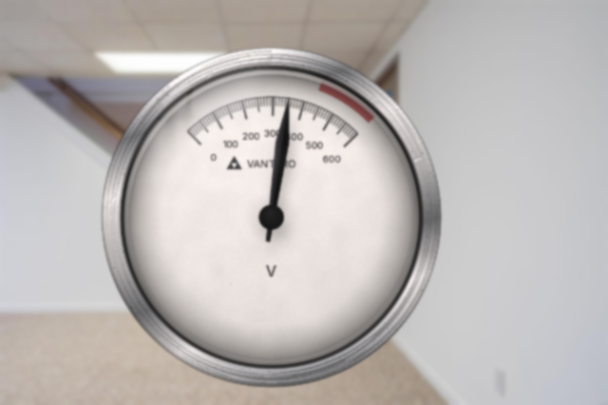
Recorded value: 350V
